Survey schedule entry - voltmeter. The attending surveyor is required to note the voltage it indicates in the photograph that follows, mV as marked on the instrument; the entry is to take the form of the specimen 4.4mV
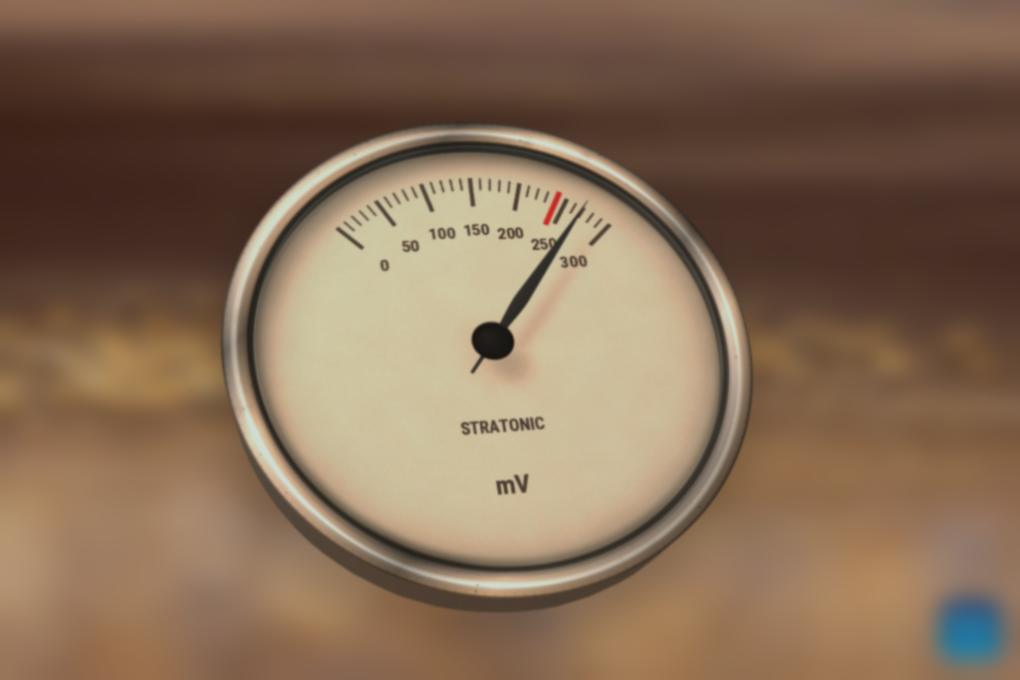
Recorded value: 270mV
